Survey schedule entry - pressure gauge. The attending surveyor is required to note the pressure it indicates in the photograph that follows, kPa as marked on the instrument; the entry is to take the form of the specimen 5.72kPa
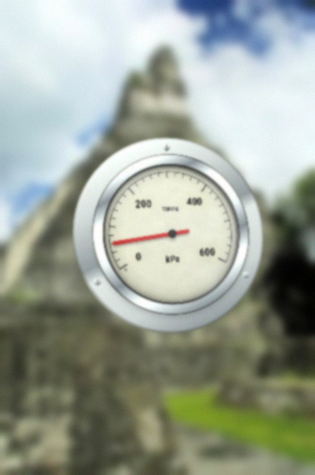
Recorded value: 60kPa
